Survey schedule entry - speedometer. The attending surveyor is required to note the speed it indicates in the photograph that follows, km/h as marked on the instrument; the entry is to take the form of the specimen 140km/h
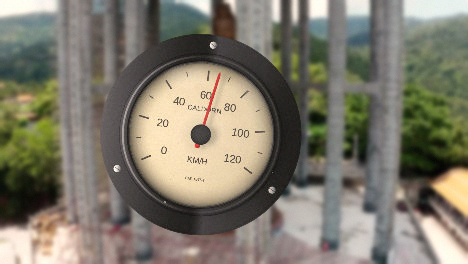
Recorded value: 65km/h
